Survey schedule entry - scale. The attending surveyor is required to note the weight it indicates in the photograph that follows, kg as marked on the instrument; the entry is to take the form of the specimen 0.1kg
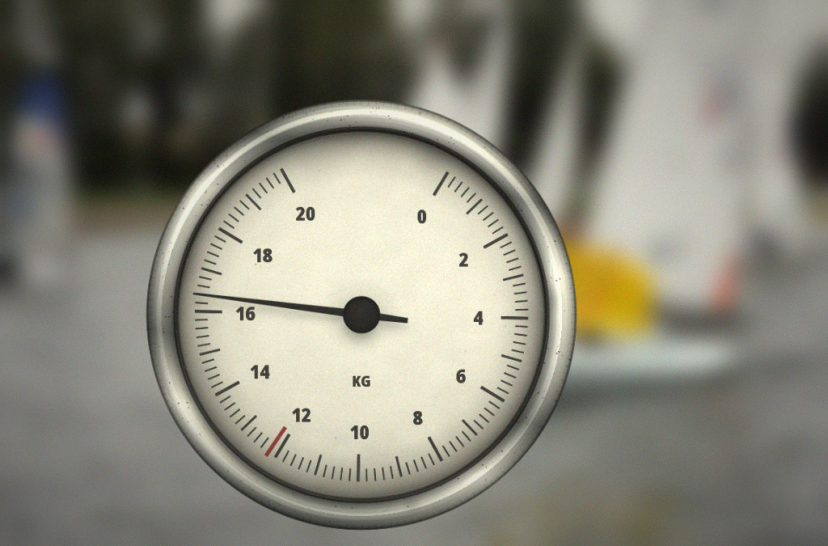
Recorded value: 16.4kg
